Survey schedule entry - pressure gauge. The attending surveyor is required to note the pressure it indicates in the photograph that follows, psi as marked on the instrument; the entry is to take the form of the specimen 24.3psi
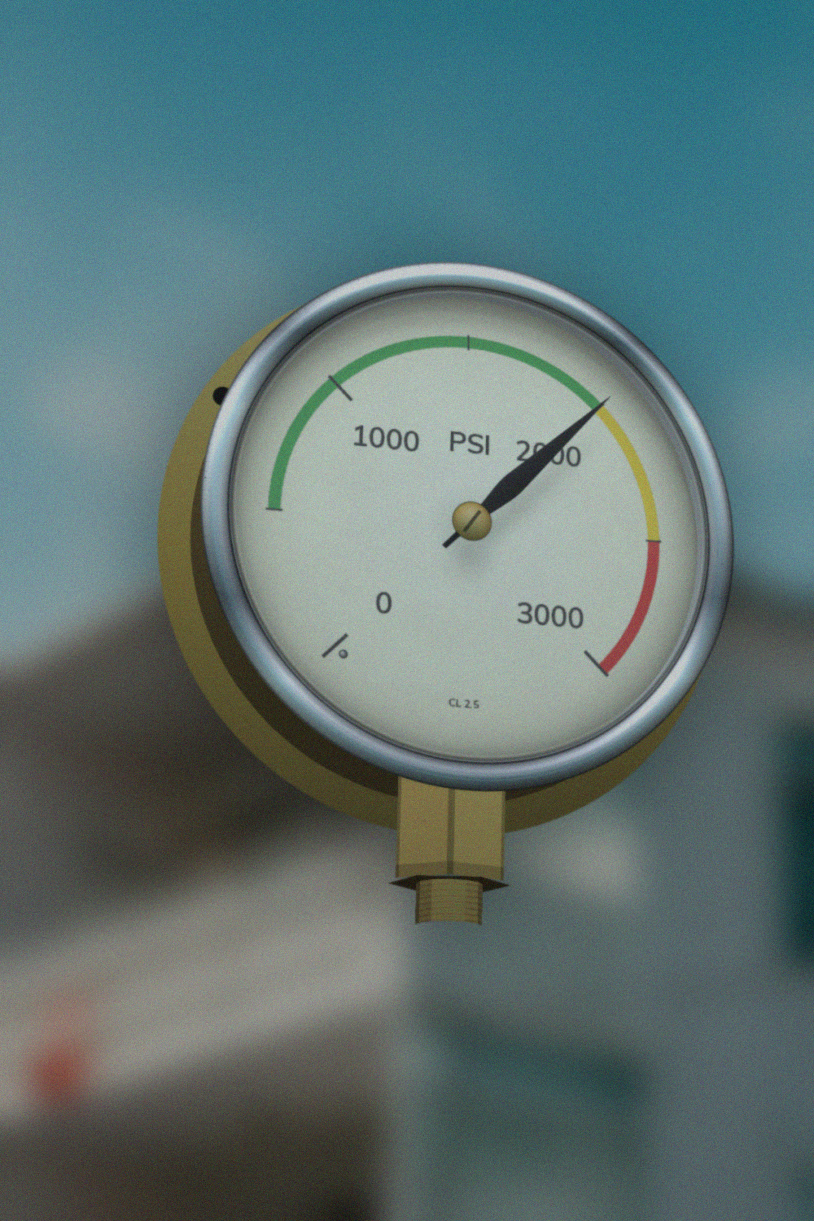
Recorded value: 2000psi
